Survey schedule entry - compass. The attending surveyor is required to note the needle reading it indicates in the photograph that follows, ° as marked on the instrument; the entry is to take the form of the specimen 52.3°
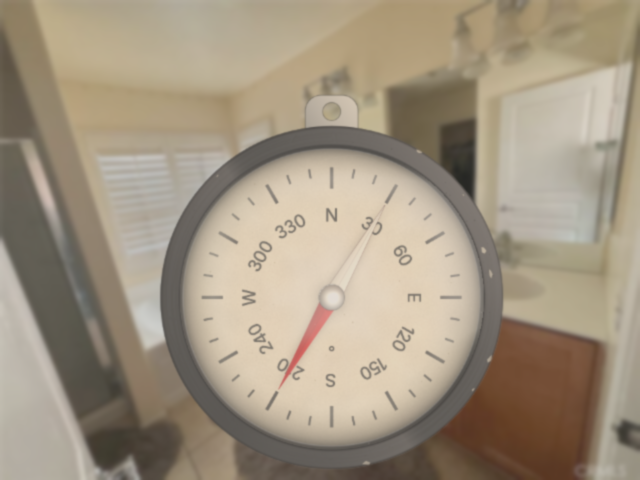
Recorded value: 210°
